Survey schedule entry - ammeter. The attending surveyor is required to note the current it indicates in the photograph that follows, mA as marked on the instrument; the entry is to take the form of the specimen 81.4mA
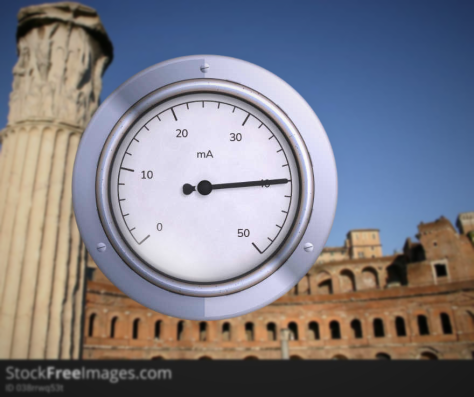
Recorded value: 40mA
